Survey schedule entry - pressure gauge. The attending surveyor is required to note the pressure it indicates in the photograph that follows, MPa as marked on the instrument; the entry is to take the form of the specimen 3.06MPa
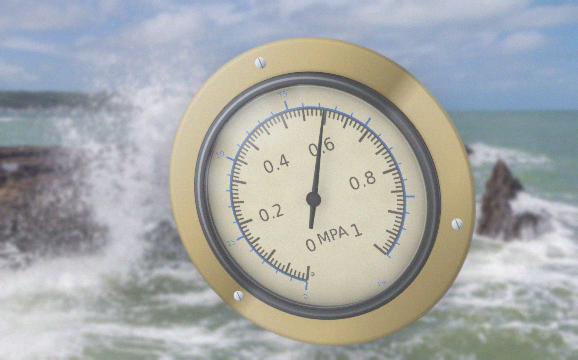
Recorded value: 0.6MPa
